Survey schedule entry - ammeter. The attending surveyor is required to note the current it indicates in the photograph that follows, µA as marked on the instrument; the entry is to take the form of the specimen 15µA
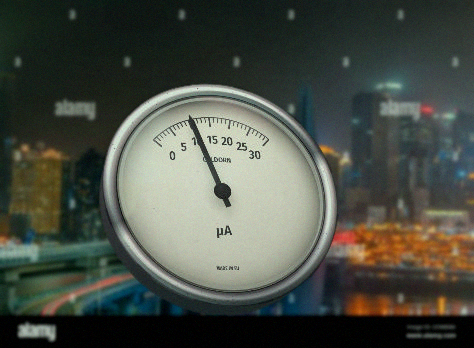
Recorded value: 10µA
